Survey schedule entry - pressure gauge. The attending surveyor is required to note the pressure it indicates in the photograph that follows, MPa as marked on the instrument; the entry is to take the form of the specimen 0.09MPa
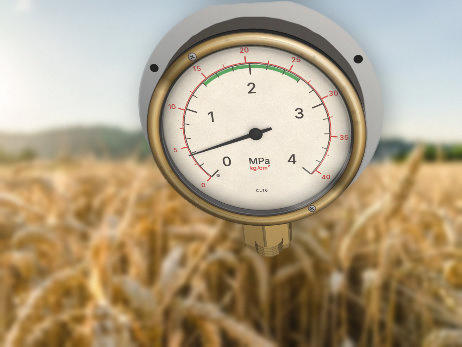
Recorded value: 0.4MPa
